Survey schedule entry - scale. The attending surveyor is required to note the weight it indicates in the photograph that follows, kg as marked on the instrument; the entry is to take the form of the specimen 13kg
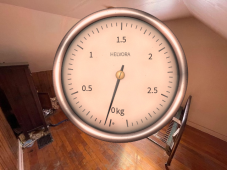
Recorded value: 0.05kg
